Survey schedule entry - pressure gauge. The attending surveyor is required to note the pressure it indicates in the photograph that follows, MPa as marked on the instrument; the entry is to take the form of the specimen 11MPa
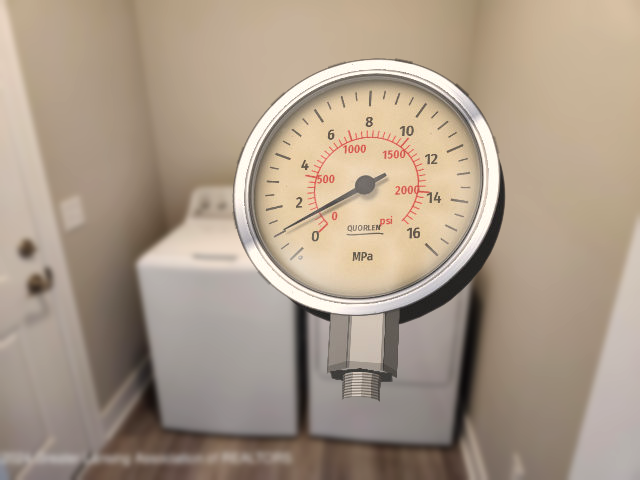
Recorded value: 1MPa
